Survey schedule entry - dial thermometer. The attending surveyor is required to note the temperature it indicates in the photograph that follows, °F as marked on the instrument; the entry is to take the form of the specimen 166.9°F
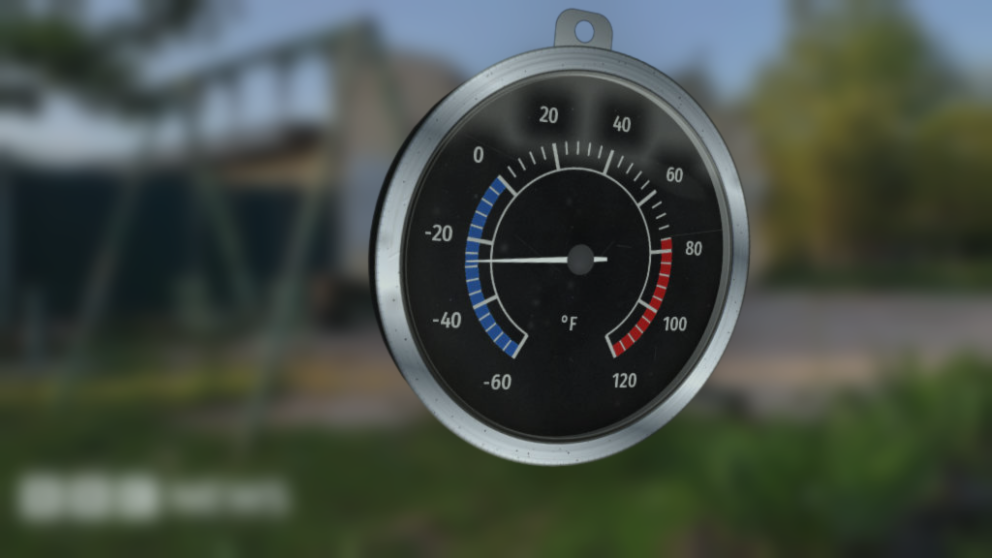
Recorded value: -26°F
